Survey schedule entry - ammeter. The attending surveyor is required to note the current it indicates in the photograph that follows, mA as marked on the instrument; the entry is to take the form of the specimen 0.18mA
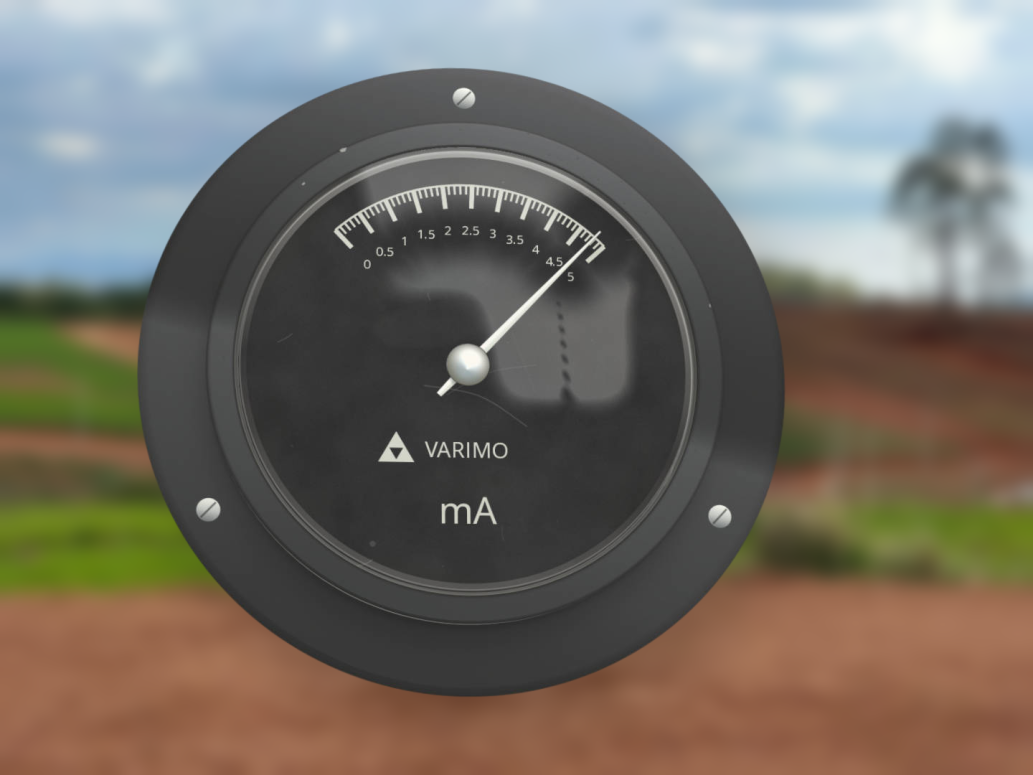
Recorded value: 4.8mA
